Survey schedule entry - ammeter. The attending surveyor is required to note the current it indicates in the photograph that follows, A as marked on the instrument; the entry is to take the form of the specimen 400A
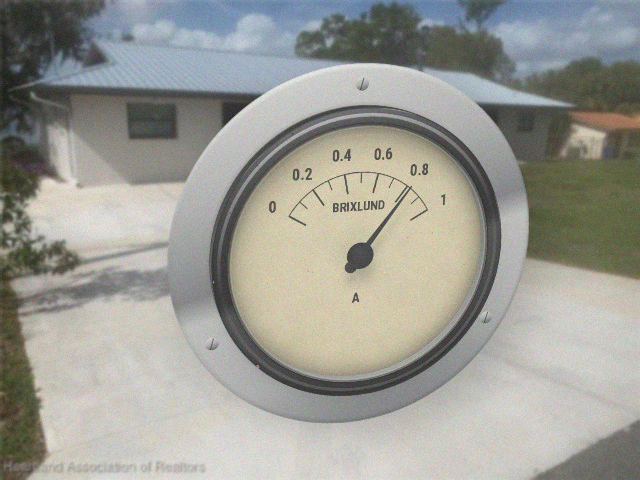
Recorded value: 0.8A
